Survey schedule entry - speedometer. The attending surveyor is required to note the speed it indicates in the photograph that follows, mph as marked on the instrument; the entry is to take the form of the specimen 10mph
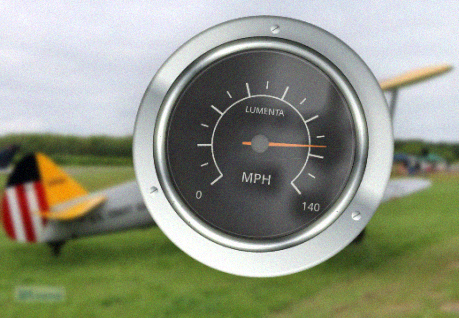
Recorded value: 115mph
